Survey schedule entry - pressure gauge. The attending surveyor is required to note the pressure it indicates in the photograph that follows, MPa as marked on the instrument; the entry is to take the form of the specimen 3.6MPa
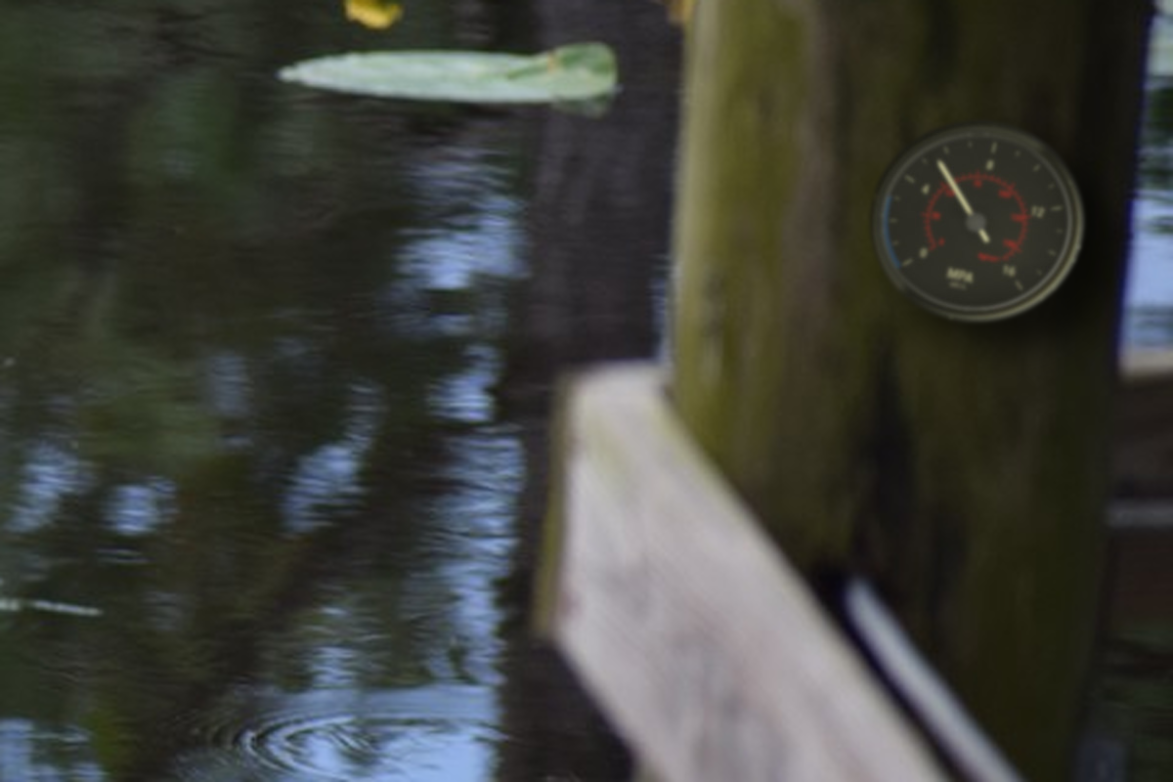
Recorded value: 5.5MPa
